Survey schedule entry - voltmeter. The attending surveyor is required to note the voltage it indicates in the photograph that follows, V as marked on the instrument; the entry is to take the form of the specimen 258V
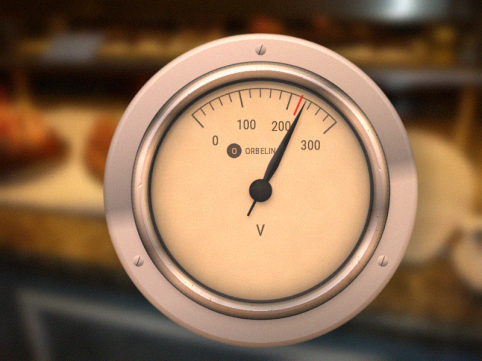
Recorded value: 230V
